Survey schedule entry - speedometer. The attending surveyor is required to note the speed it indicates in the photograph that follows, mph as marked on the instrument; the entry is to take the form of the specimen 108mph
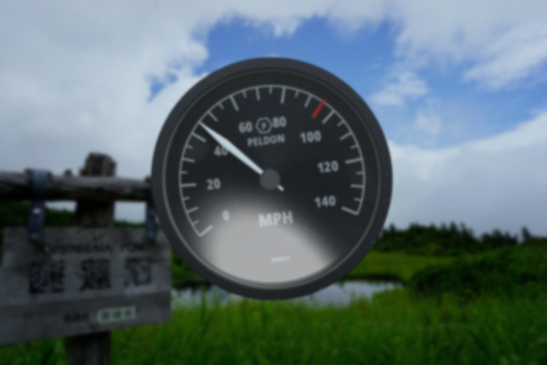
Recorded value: 45mph
